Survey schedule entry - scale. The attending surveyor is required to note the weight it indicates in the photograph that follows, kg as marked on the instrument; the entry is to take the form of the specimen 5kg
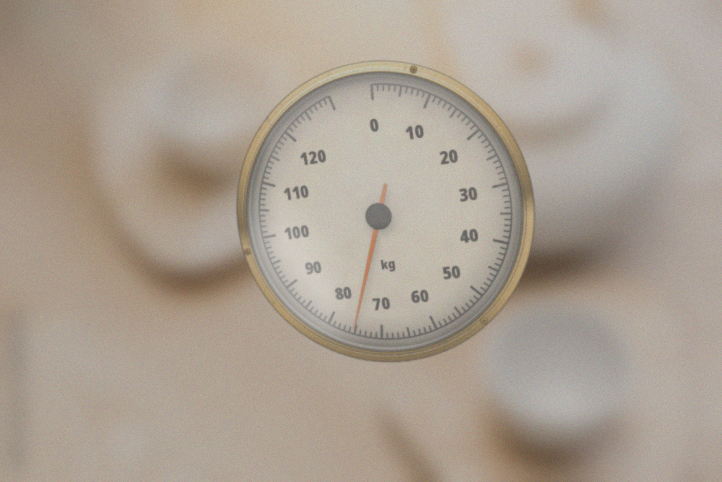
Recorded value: 75kg
